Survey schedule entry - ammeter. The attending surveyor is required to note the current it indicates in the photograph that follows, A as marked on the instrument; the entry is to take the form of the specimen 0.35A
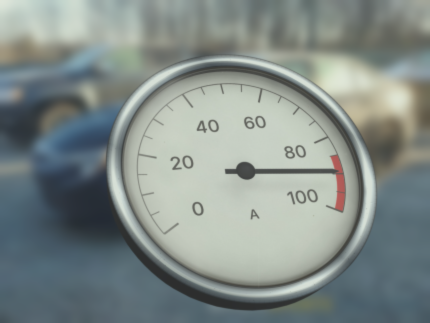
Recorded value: 90A
